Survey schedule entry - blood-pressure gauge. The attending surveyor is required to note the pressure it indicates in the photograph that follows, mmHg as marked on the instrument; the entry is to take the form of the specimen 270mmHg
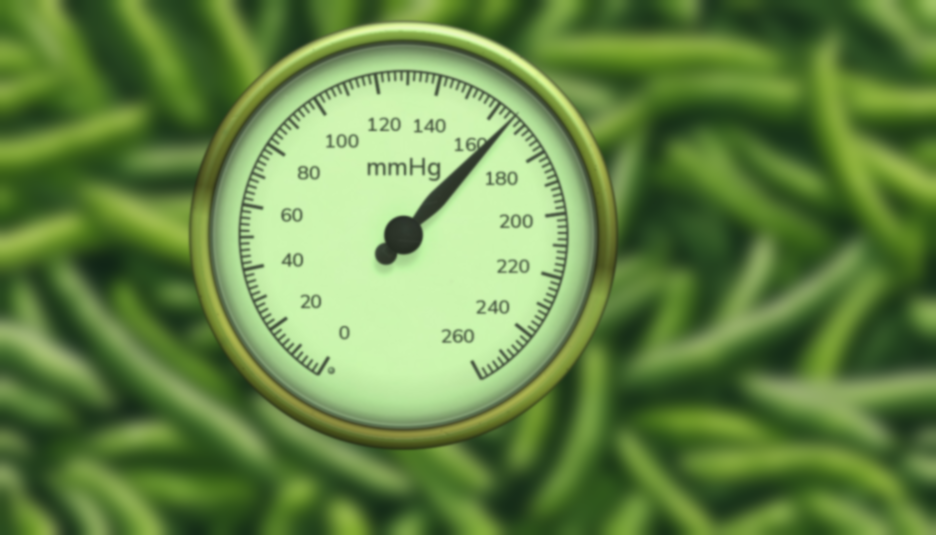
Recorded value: 166mmHg
